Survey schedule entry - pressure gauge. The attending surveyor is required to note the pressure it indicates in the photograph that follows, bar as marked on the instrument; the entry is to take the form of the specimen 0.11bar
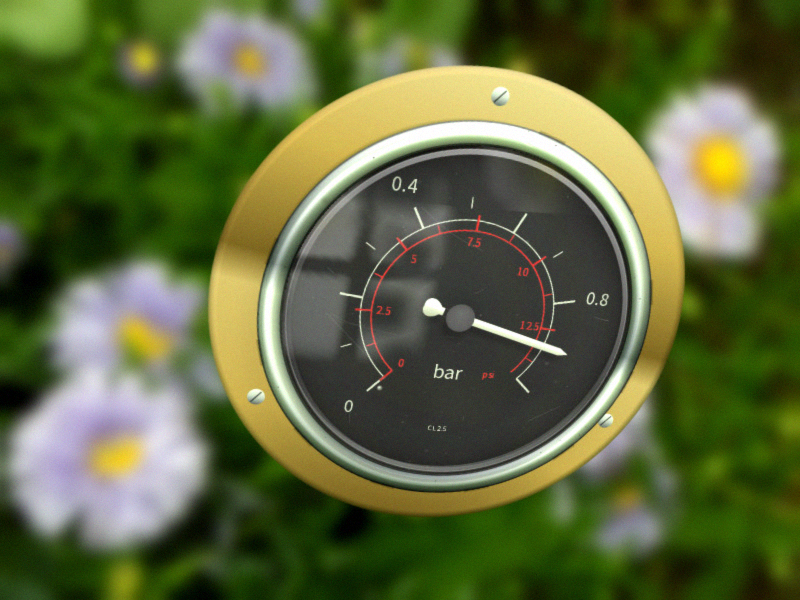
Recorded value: 0.9bar
